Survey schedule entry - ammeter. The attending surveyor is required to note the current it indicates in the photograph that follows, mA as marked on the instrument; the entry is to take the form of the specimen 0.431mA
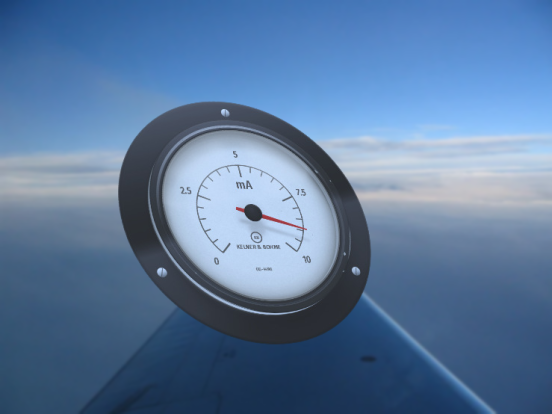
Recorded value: 9mA
